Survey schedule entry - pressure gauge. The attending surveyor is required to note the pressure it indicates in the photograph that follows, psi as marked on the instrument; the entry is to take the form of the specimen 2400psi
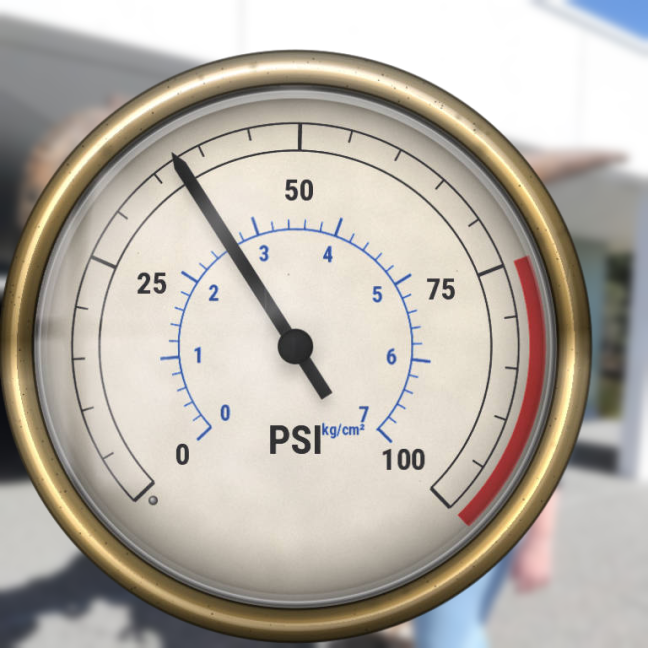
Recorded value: 37.5psi
